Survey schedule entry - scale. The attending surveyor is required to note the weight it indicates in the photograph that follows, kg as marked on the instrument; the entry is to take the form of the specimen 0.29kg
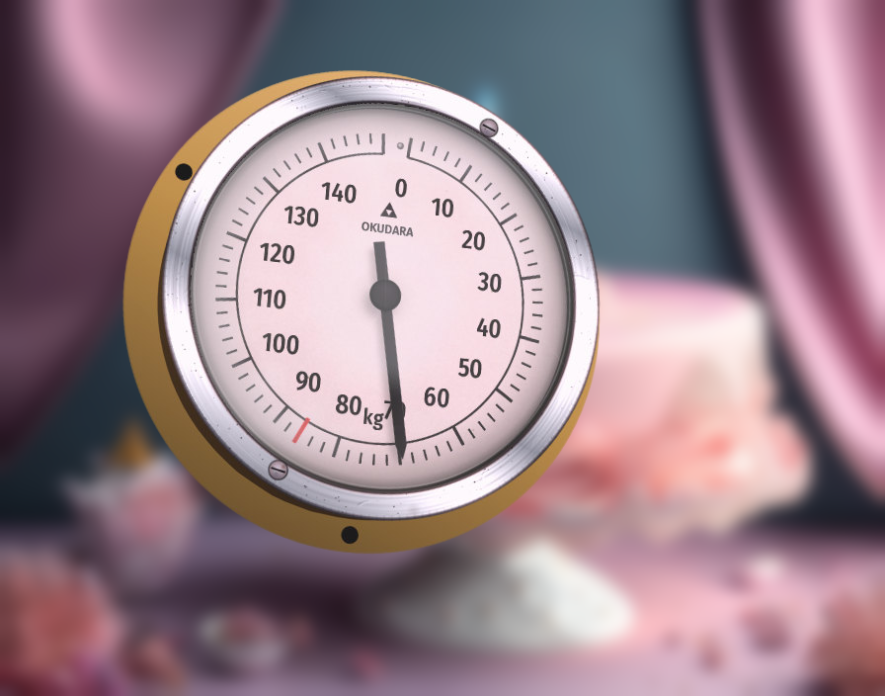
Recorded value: 70kg
